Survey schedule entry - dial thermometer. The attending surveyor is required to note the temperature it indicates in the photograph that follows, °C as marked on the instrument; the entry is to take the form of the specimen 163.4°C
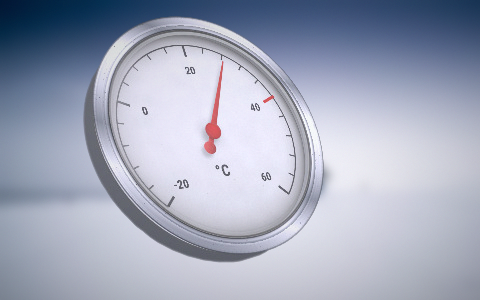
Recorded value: 28°C
